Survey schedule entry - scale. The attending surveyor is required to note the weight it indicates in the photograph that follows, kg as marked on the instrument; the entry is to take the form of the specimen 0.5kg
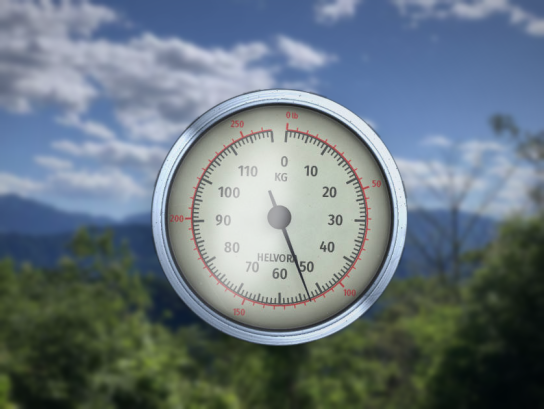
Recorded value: 53kg
